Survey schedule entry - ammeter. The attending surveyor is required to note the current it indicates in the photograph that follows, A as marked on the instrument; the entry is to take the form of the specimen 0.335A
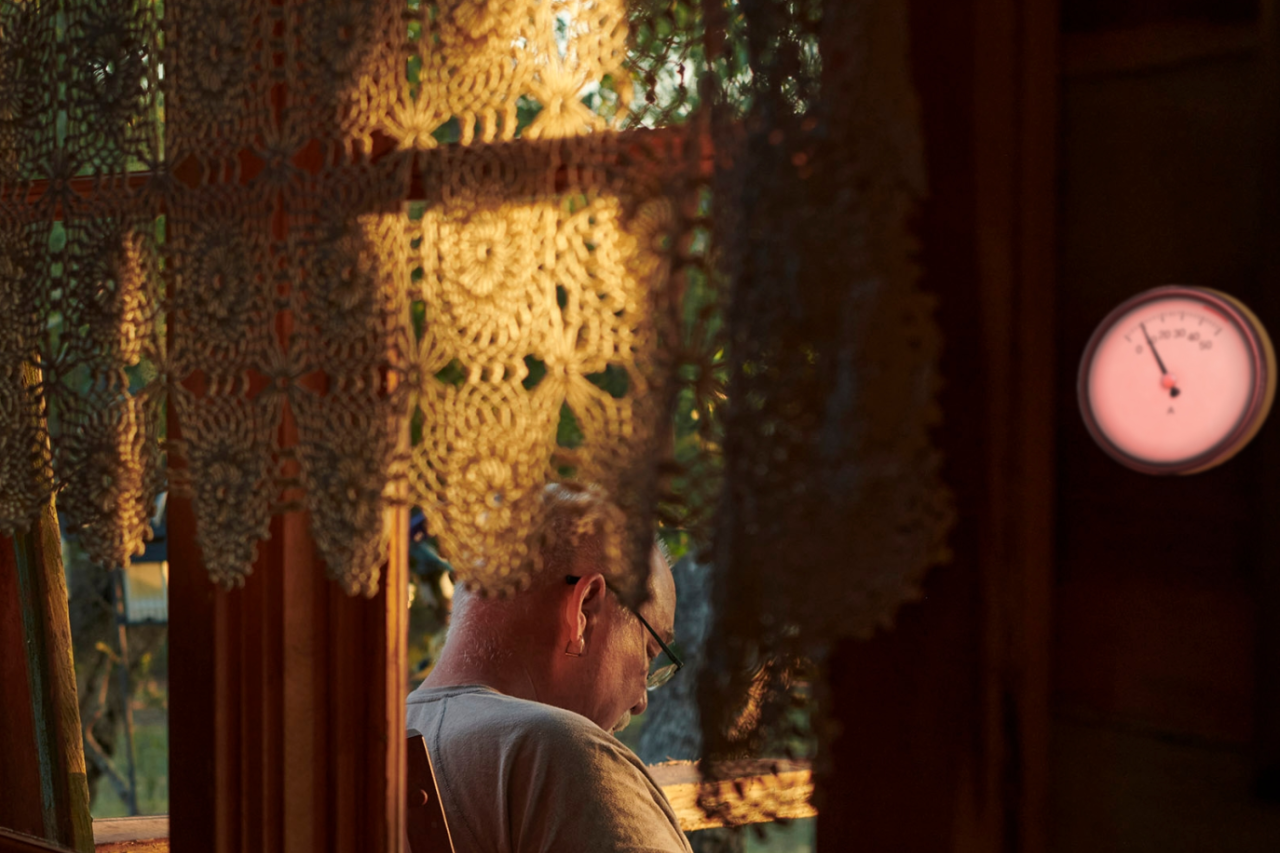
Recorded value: 10A
